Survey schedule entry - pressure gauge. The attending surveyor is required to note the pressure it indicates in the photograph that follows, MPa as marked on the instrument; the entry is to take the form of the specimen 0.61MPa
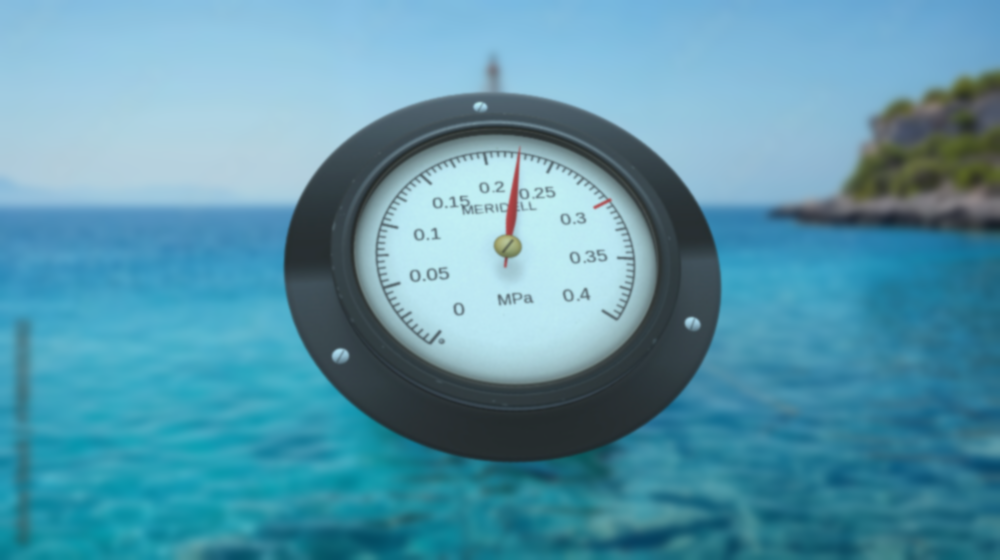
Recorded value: 0.225MPa
